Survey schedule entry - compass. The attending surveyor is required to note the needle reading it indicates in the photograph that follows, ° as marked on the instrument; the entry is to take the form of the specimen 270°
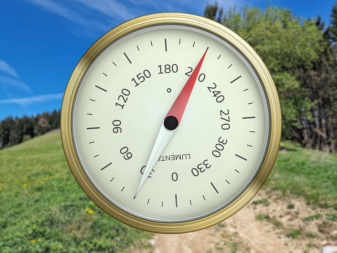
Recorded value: 210°
